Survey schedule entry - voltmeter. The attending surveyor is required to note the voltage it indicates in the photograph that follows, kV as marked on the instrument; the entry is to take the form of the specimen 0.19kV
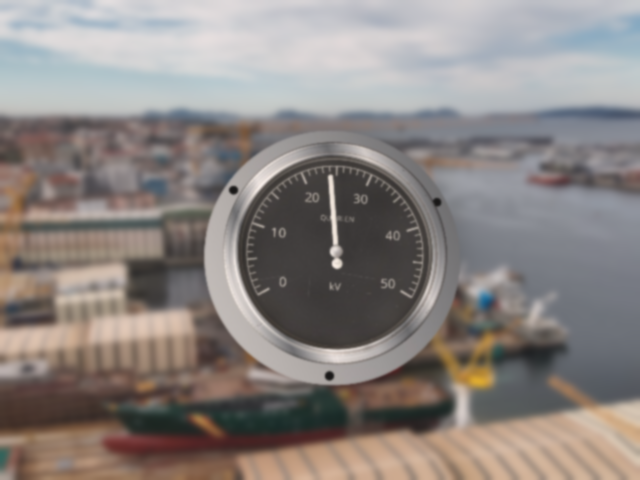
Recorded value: 24kV
